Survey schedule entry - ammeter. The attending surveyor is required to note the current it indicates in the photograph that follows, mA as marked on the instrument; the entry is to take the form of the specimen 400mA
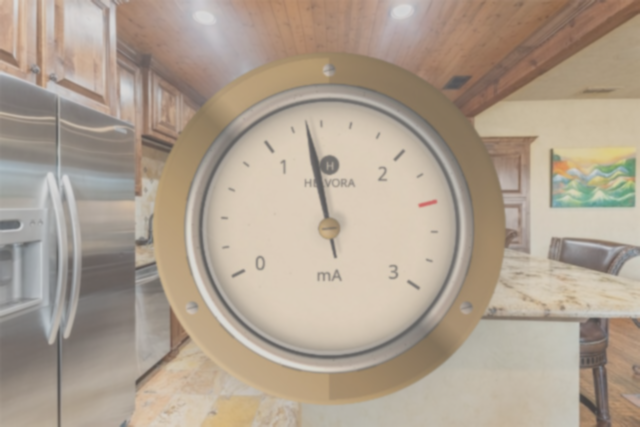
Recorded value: 1.3mA
